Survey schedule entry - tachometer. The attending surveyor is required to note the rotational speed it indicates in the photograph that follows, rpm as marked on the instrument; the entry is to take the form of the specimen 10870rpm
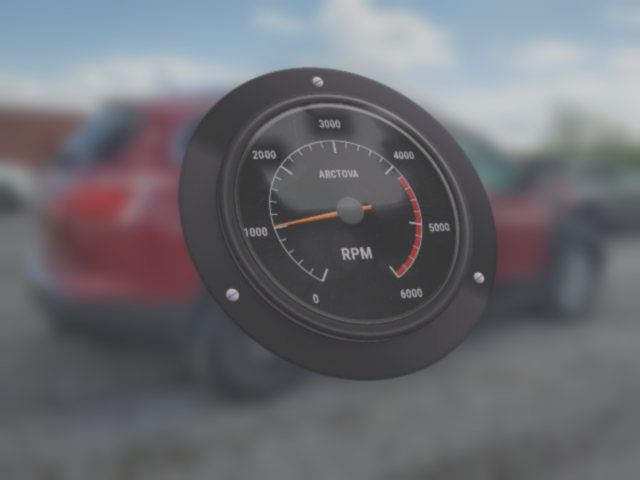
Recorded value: 1000rpm
